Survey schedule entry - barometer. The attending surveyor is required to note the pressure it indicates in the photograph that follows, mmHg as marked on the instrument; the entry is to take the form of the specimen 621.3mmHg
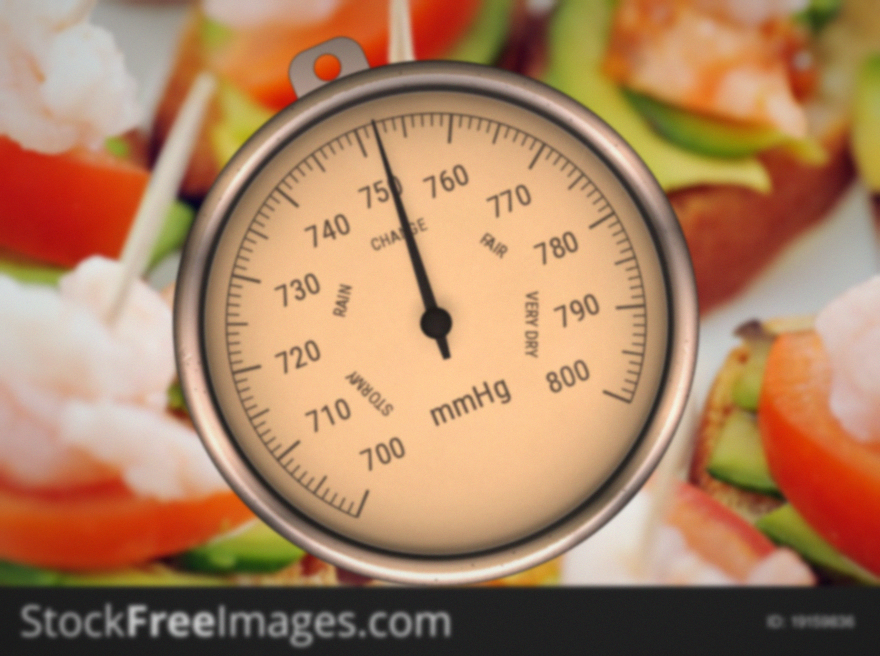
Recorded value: 752mmHg
